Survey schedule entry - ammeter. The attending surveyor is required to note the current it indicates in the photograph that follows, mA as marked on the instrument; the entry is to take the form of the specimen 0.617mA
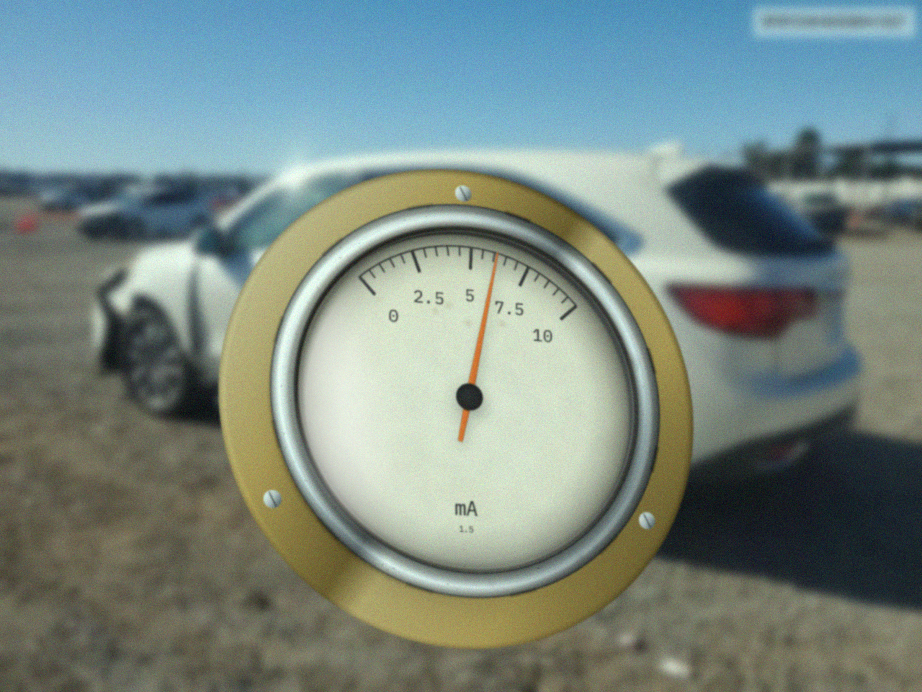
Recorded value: 6mA
